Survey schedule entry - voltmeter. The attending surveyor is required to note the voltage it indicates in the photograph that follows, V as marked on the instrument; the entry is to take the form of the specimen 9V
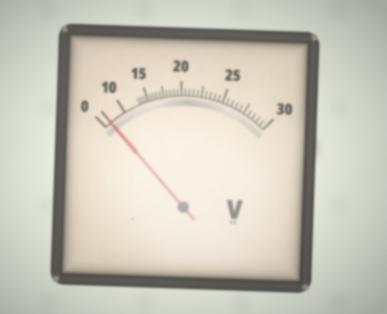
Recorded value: 5V
